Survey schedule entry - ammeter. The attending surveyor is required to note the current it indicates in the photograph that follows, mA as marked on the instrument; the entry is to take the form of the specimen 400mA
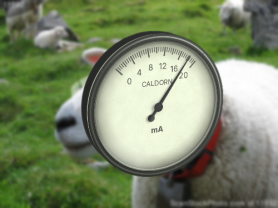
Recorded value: 18mA
